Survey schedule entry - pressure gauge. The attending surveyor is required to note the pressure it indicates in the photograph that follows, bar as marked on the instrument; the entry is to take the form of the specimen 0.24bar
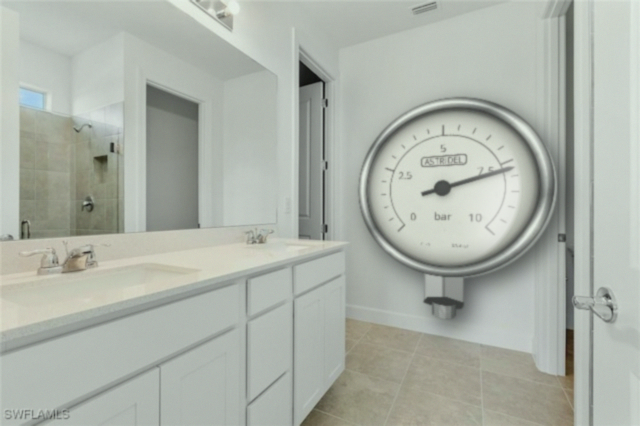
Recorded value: 7.75bar
